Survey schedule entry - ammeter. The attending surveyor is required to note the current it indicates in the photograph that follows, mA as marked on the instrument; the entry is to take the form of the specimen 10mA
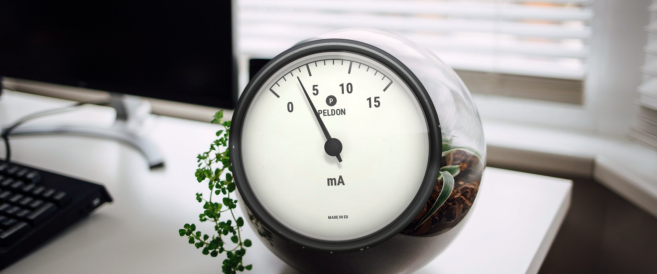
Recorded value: 3.5mA
